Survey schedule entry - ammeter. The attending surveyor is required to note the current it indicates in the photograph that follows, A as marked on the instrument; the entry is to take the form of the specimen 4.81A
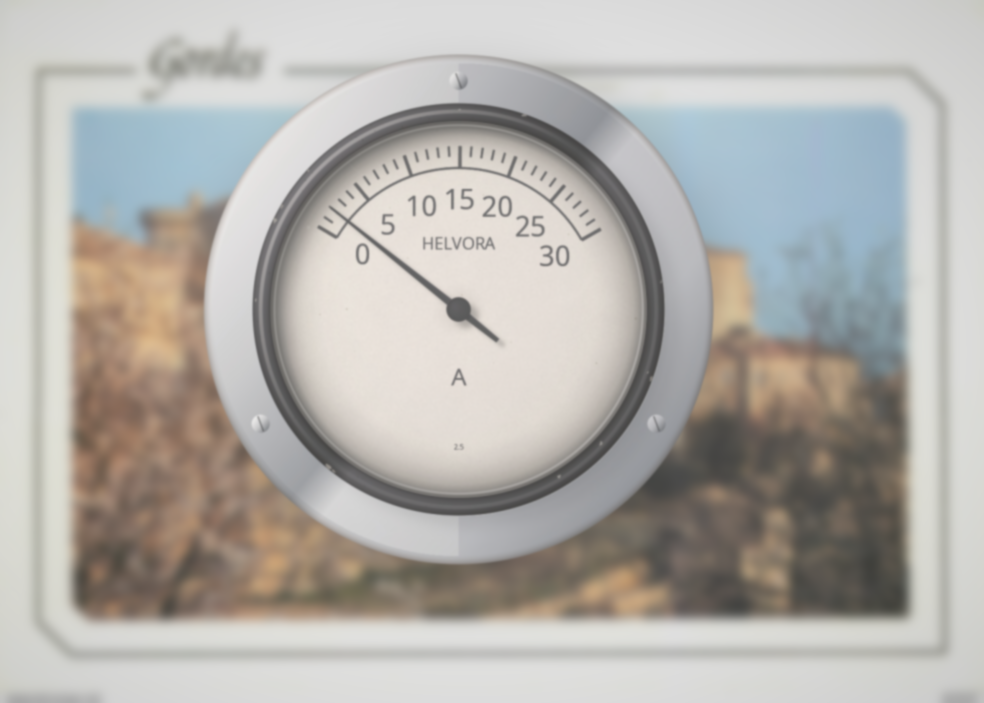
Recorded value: 2A
